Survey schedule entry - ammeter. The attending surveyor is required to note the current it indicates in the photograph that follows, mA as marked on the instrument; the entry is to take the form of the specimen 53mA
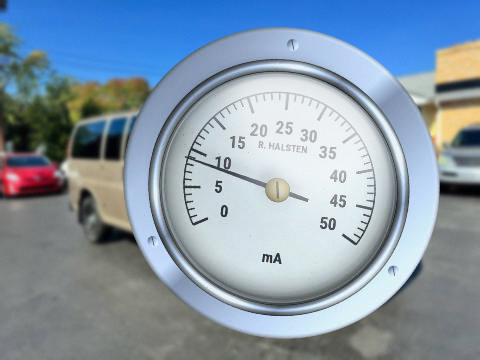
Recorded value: 9mA
